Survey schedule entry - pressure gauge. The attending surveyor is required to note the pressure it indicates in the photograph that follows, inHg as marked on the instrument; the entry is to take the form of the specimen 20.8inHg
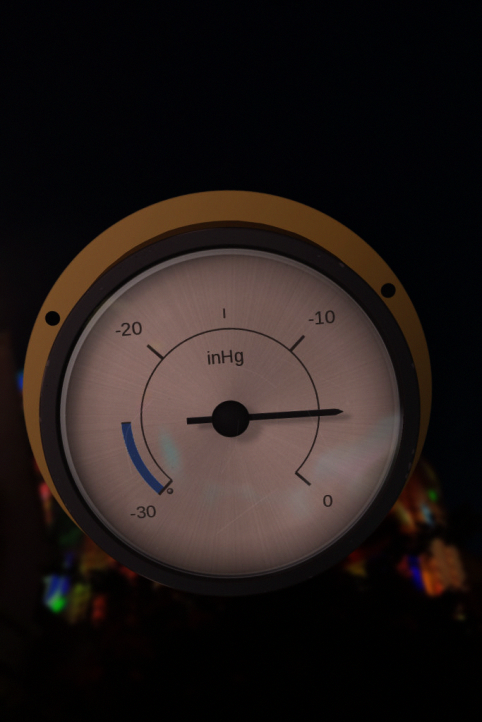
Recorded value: -5inHg
